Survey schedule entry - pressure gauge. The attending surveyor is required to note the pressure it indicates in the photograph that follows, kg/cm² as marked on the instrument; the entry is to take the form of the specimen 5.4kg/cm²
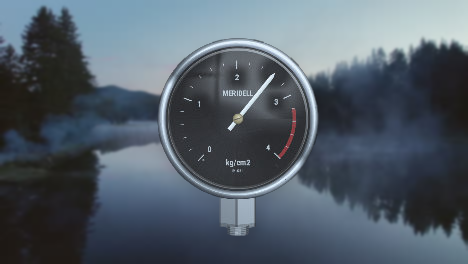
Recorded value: 2.6kg/cm²
